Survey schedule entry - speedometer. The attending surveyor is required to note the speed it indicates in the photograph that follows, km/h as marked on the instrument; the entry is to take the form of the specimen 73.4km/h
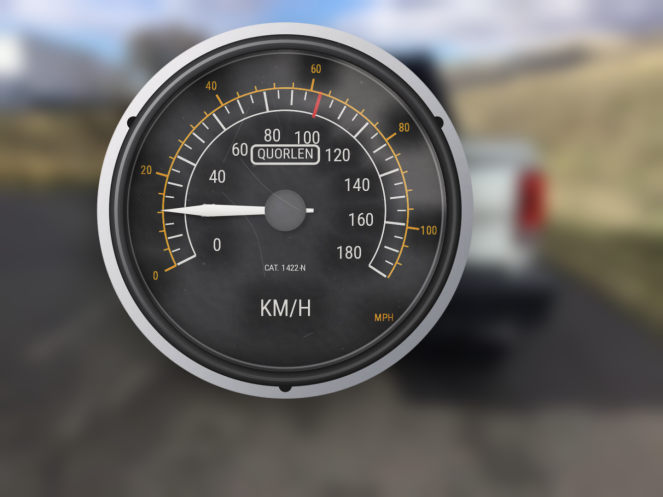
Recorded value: 20km/h
